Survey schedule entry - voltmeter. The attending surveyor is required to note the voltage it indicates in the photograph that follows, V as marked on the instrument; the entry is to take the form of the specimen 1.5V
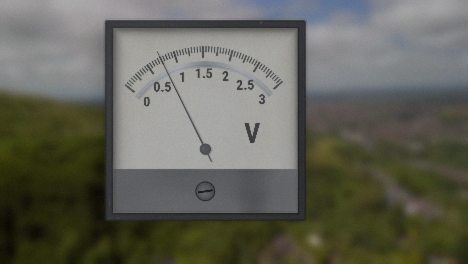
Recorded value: 0.75V
